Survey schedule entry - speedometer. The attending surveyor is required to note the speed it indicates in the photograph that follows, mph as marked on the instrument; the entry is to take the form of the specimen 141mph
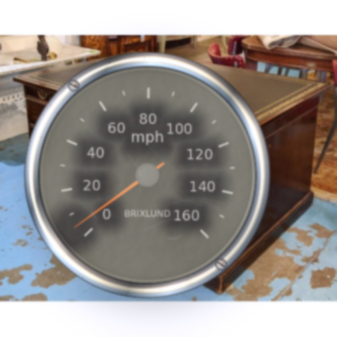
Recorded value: 5mph
